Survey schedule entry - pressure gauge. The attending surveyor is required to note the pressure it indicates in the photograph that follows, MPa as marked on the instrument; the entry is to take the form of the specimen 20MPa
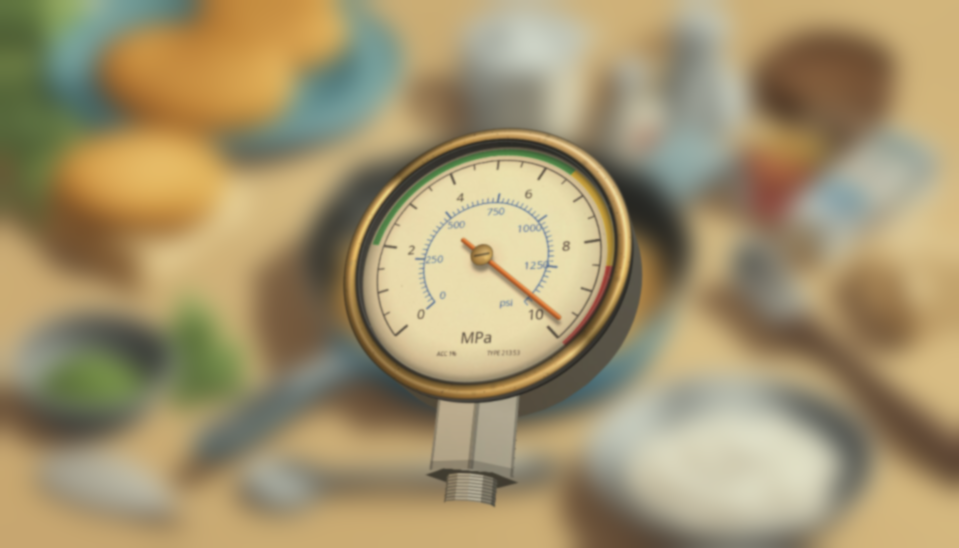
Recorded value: 9.75MPa
